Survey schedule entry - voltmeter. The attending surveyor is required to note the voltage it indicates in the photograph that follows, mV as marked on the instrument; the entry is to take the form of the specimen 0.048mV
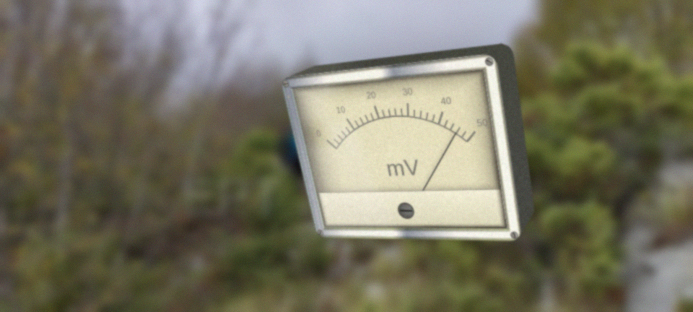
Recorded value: 46mV
